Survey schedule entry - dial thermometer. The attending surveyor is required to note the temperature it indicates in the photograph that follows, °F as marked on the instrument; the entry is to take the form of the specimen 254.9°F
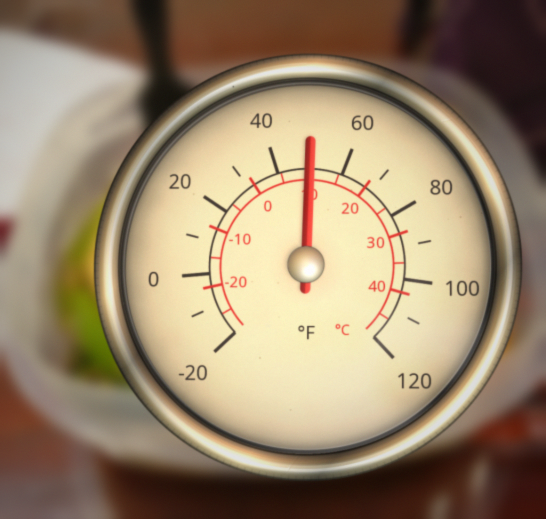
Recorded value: 50°F
